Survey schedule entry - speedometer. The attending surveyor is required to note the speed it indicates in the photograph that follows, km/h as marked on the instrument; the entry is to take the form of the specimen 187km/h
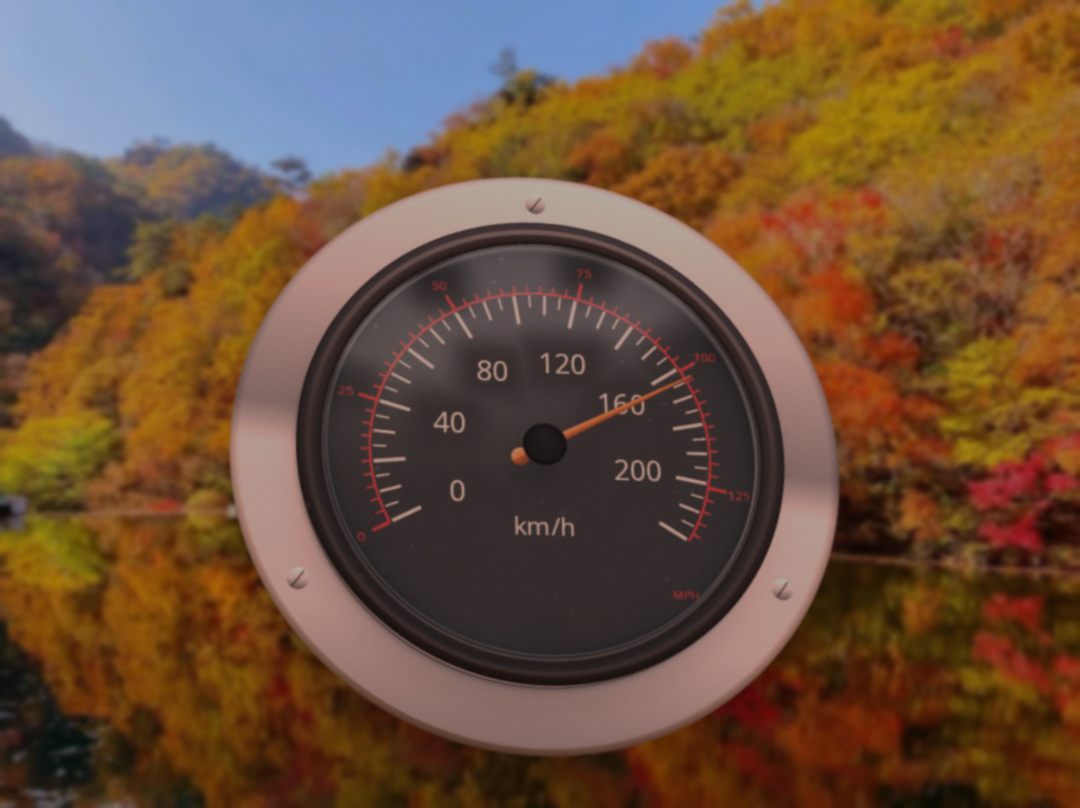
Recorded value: 165km/h
